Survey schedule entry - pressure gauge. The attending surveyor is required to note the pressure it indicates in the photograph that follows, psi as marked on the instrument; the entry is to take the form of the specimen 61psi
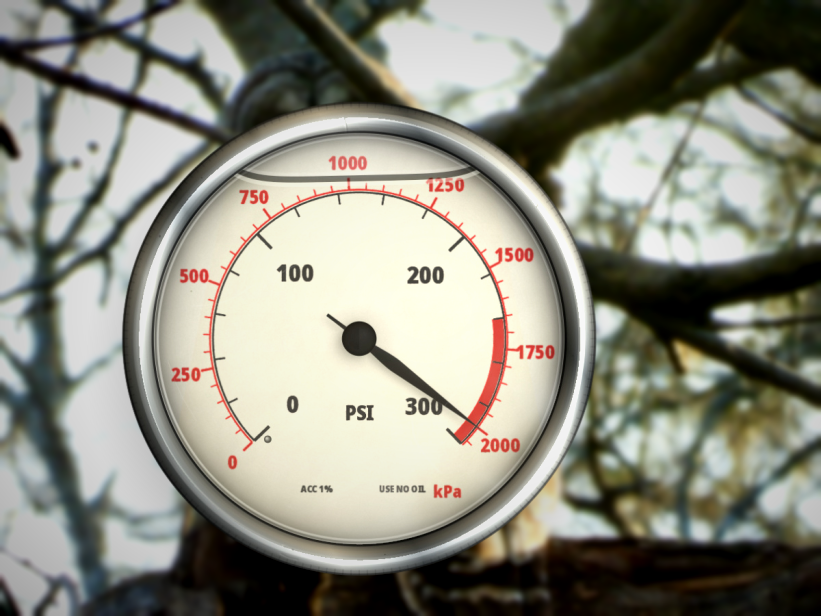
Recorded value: 290psi
